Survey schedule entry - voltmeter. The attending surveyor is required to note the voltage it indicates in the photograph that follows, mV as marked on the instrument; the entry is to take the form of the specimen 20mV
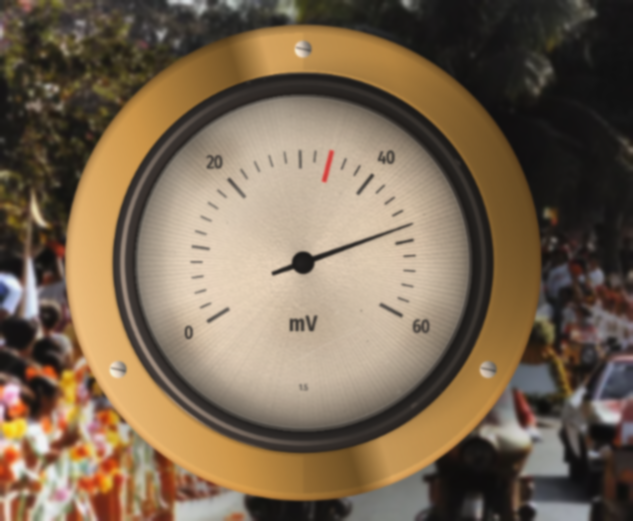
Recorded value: 48mV
